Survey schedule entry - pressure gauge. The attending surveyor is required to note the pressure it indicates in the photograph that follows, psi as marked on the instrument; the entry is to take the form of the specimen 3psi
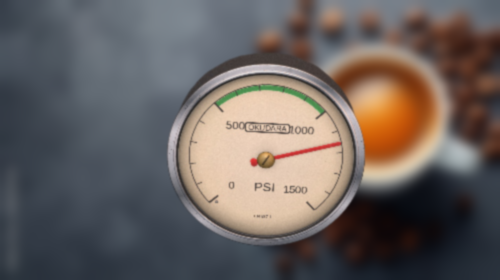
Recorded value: 1150psi
